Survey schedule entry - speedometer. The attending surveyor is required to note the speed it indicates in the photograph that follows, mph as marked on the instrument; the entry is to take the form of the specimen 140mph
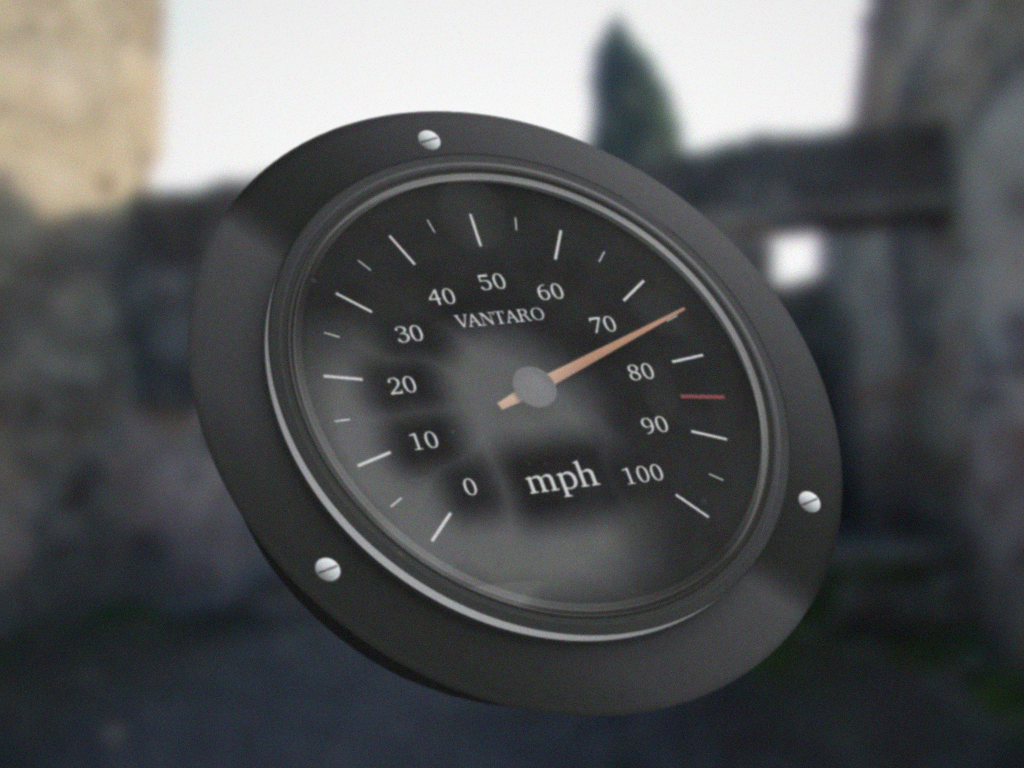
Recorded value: 75mph
